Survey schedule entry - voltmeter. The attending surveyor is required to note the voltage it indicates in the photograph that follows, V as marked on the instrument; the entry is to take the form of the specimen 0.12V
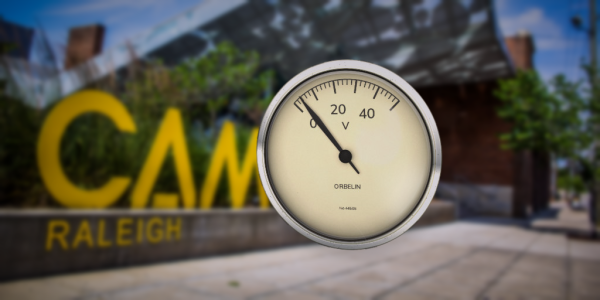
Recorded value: 4V
